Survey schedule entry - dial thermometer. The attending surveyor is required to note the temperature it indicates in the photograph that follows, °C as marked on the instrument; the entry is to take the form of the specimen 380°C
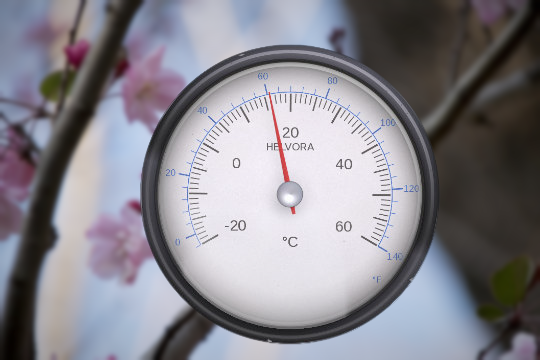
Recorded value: 16°C
